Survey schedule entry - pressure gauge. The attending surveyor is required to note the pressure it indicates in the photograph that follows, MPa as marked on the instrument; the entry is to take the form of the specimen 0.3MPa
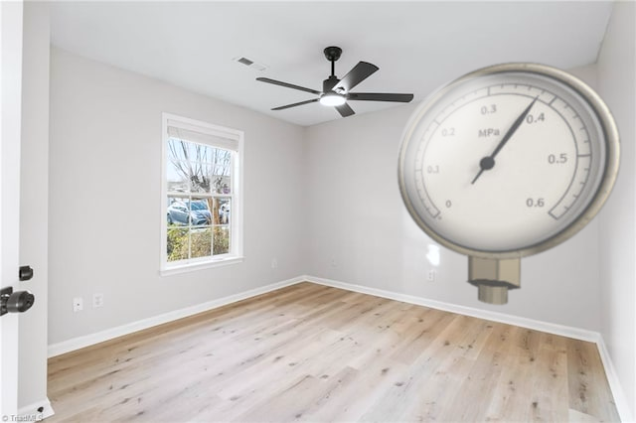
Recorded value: 0.38MPa
